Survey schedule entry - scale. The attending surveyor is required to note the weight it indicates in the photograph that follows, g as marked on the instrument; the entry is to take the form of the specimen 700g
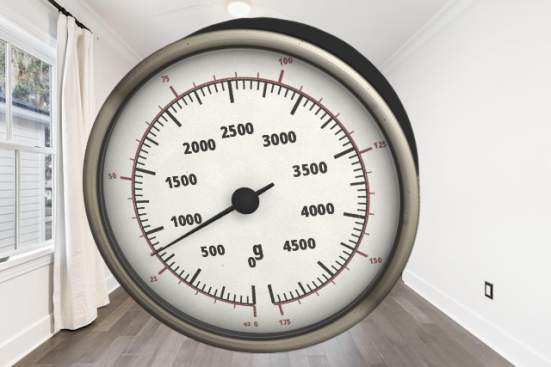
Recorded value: 850g
